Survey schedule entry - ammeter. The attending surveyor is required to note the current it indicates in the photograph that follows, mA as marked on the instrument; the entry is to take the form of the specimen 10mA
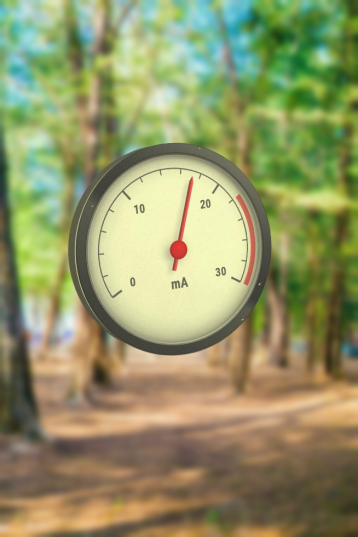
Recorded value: 17mA
